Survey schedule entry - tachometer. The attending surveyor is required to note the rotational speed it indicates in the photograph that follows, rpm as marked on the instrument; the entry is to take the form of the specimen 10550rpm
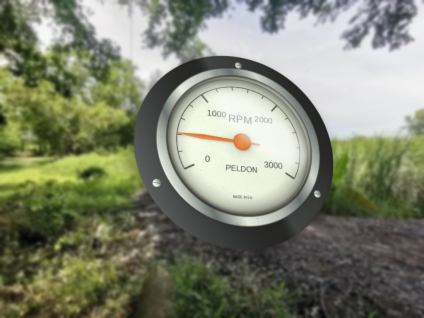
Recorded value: 400rpm
